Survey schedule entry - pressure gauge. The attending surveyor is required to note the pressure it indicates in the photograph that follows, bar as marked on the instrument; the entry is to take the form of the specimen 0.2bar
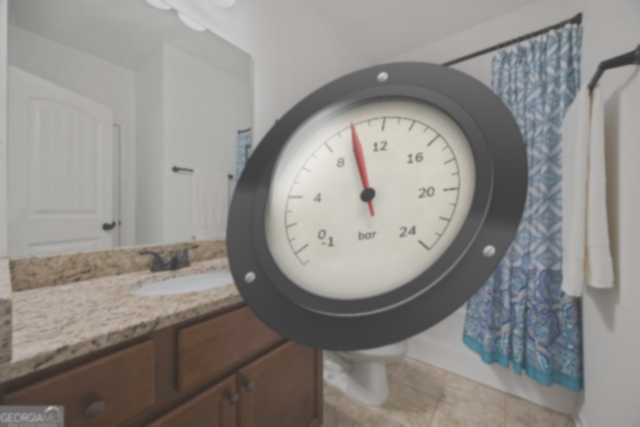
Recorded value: 10bar
